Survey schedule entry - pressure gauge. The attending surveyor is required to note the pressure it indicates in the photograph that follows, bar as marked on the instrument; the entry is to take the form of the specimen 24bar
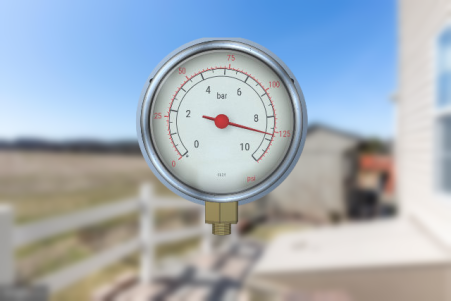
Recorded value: 8.75bar
